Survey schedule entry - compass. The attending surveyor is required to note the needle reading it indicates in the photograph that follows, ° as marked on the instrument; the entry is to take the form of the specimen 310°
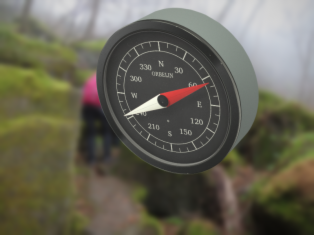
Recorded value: 65°
